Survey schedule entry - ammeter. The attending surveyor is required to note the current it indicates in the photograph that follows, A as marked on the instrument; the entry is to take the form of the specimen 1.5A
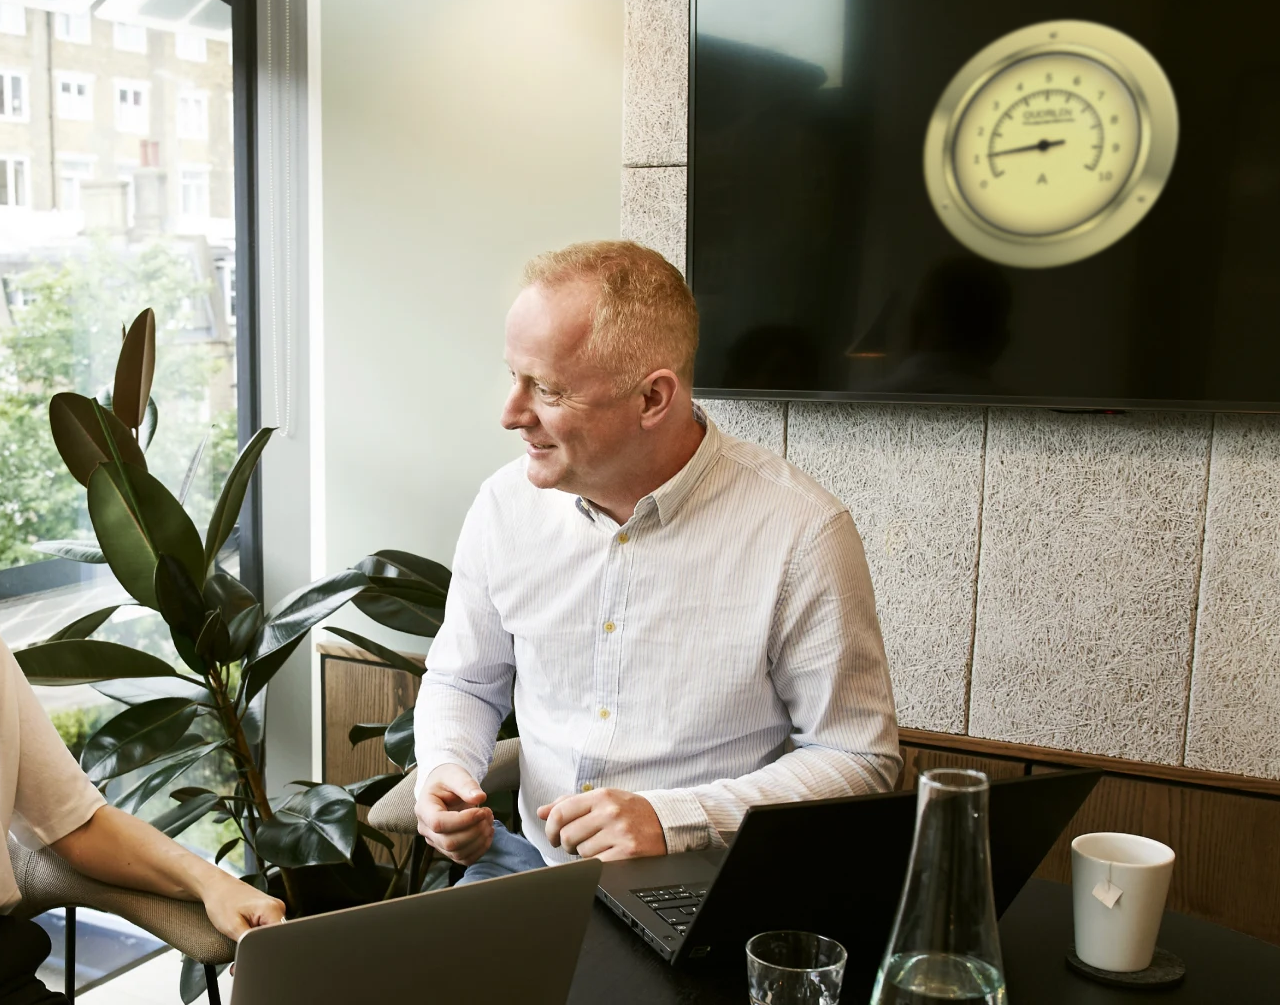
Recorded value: 1A
